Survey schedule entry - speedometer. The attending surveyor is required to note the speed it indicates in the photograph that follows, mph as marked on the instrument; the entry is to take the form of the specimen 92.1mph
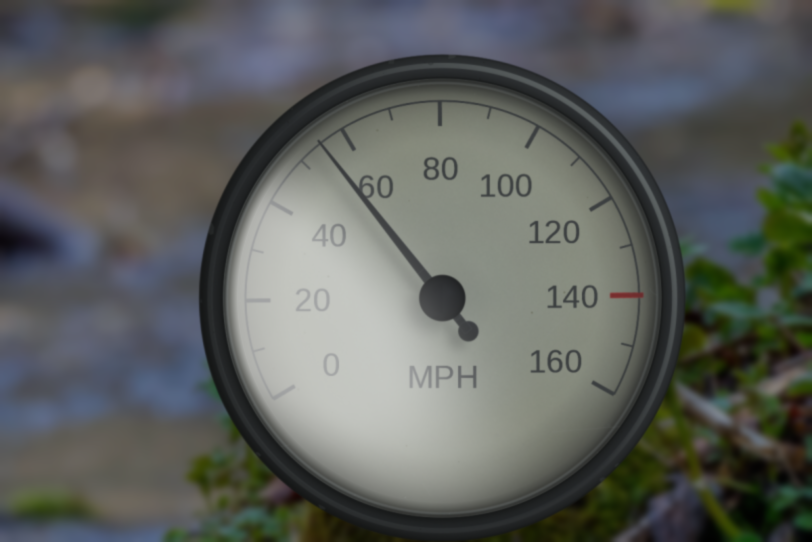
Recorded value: 55mph
